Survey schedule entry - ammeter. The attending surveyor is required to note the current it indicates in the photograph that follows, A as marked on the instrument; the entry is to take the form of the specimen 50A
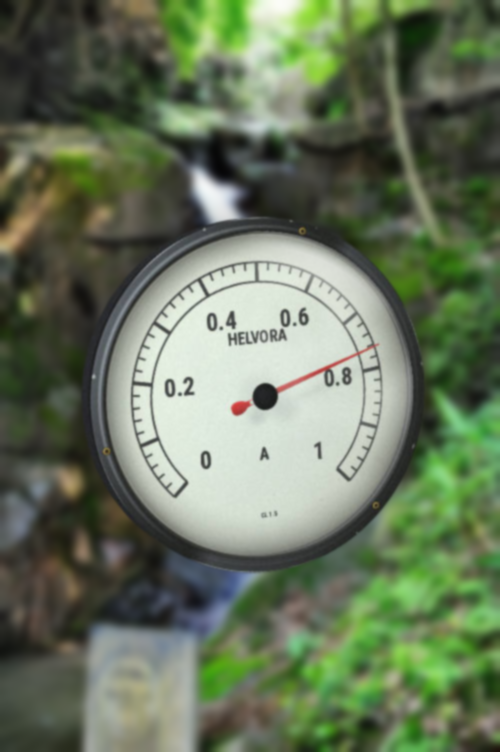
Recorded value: 0.76A
